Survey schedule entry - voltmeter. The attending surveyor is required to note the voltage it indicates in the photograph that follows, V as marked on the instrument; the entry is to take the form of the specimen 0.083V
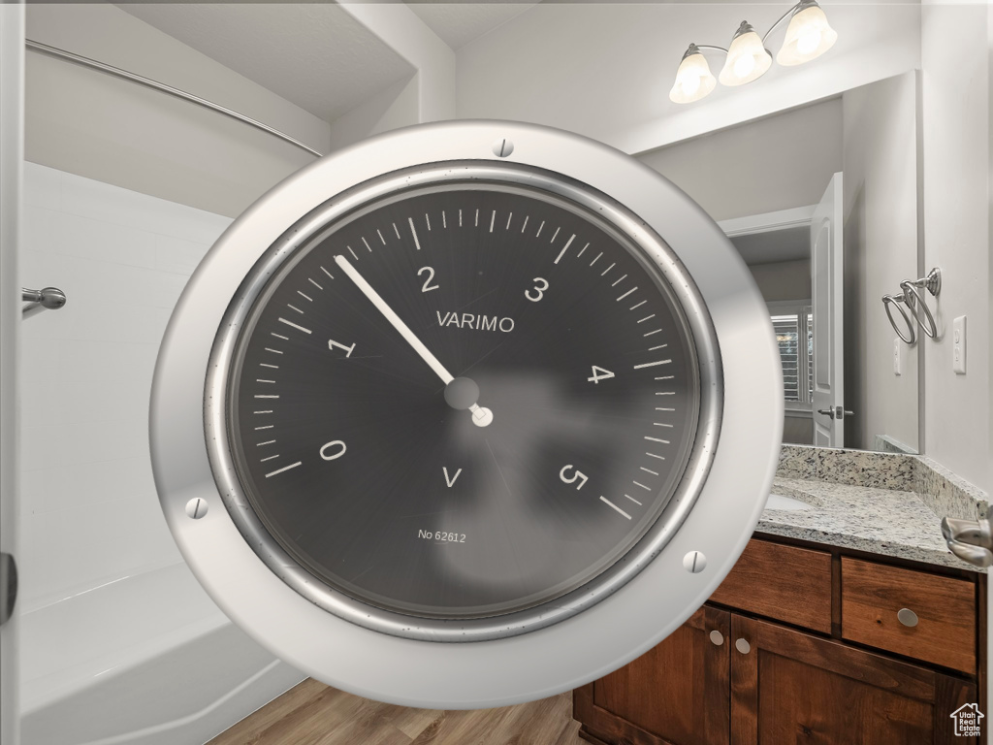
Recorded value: 1.5V
